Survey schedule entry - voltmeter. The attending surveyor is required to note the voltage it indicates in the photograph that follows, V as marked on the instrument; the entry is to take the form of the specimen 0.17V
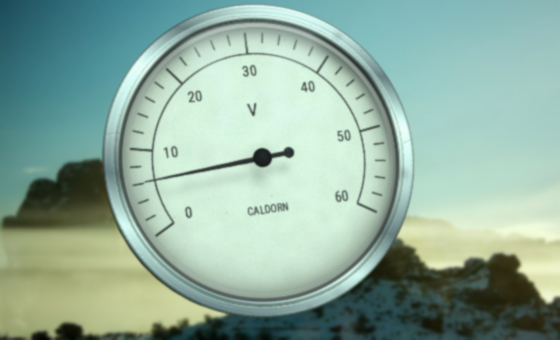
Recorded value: 6V
